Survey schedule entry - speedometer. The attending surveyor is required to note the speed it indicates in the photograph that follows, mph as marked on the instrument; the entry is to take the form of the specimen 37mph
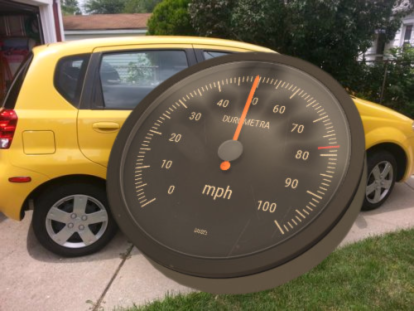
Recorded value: 50mph
